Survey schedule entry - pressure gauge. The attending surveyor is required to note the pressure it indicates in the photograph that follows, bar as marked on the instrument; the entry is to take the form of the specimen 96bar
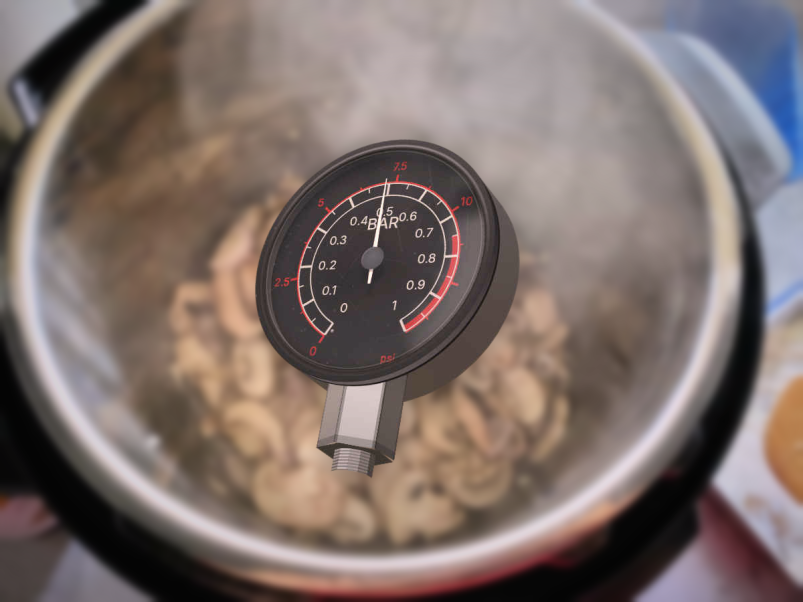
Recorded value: 0.5bar
